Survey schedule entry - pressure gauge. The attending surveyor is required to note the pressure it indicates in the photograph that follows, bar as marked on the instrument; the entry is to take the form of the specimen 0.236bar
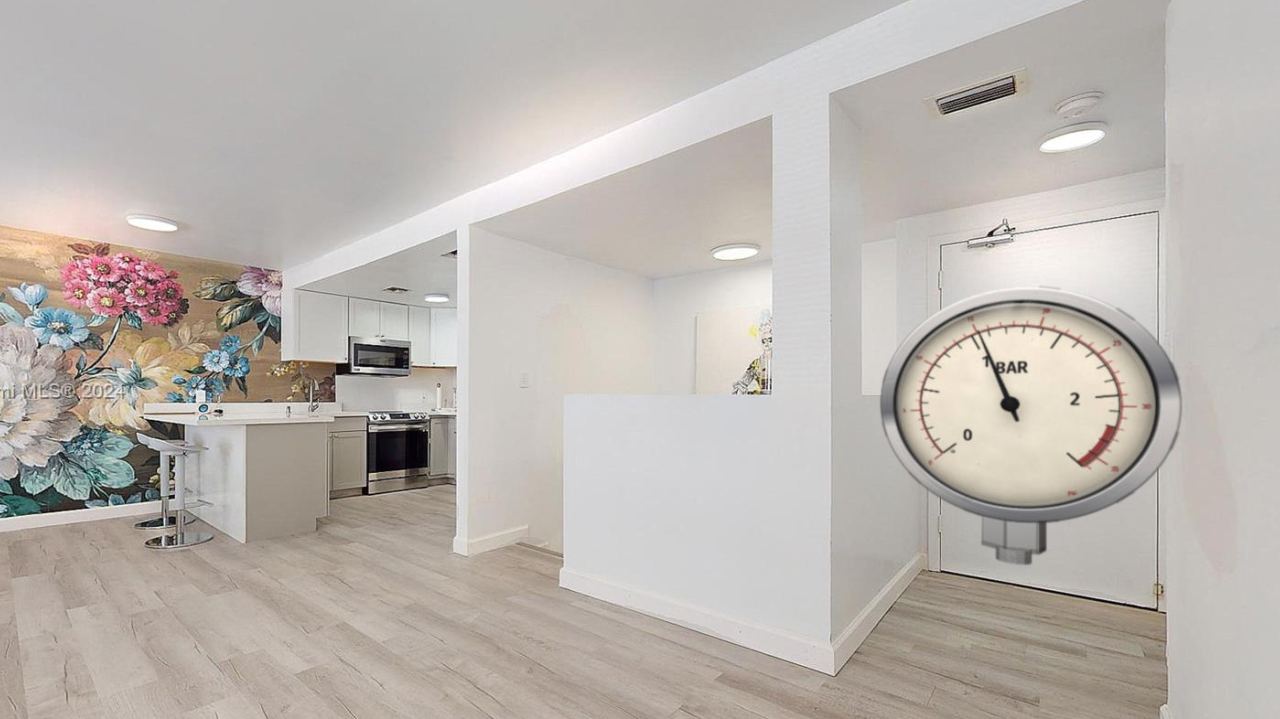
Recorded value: 1.05bar
